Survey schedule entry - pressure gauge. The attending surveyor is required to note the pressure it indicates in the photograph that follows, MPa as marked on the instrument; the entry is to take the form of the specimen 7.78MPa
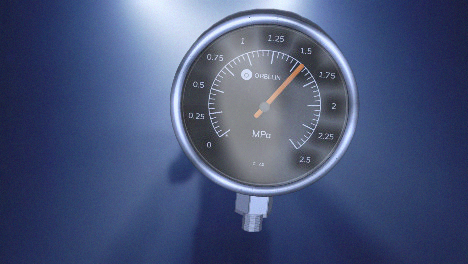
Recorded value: 1.55MPa
